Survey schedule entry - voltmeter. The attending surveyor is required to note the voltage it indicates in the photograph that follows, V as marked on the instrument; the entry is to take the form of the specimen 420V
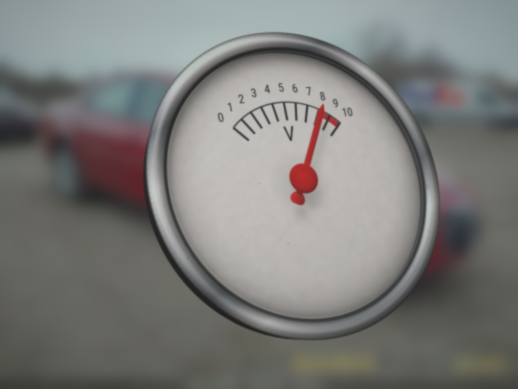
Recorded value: 8V
